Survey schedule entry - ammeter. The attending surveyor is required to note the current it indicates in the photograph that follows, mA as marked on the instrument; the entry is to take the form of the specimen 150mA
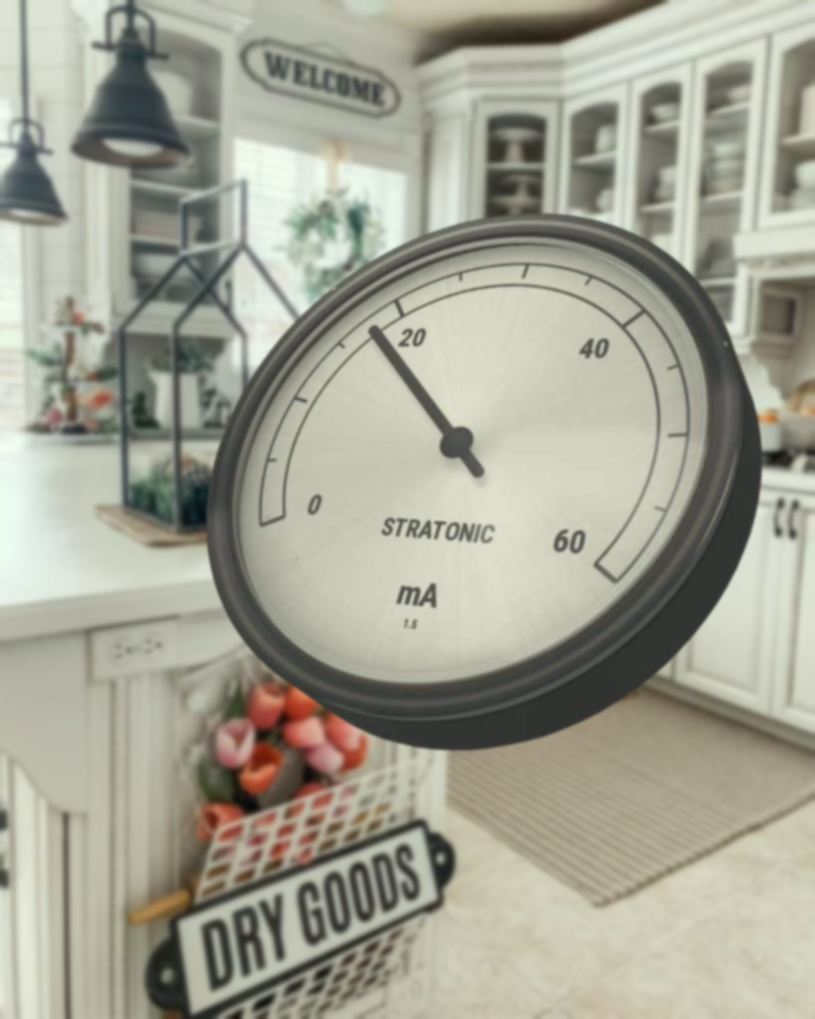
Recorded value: 17.5mA
